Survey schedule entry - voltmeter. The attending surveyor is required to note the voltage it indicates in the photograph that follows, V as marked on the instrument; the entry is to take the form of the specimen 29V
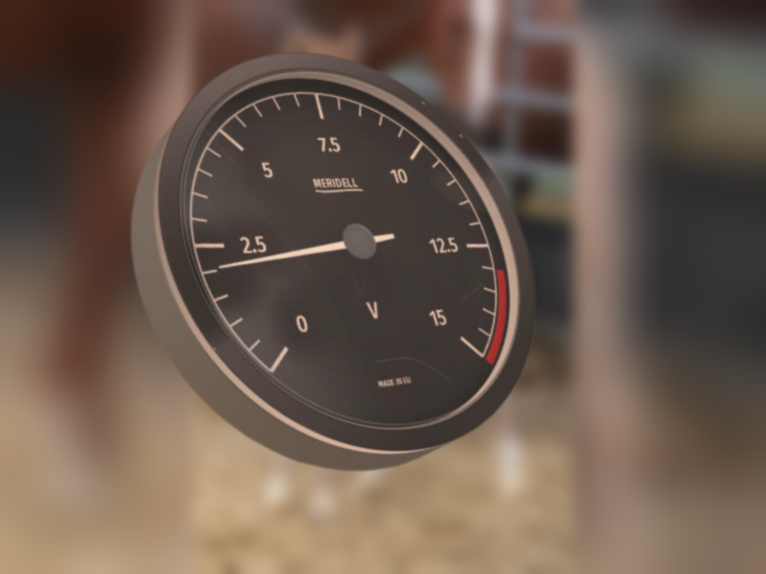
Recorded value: 2V
